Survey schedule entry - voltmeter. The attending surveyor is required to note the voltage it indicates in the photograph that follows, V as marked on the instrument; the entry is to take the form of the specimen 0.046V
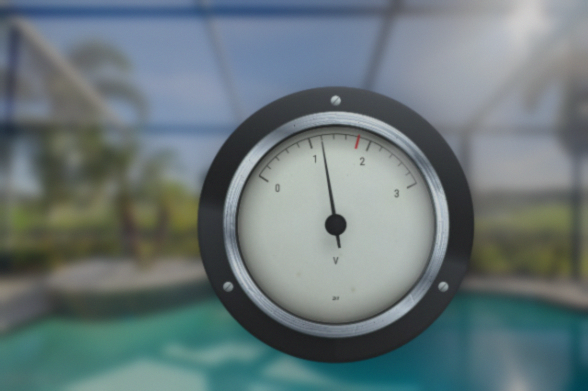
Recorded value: 1.2V
